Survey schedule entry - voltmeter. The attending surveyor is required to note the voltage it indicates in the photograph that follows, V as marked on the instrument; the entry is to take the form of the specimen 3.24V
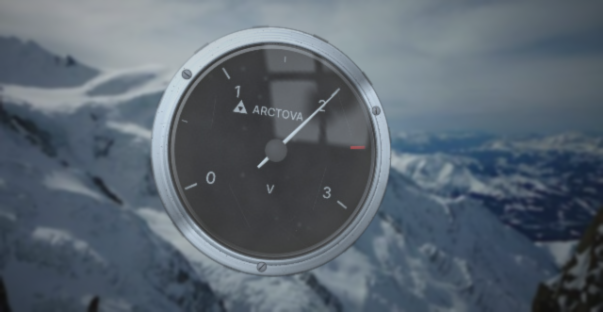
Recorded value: 2V
